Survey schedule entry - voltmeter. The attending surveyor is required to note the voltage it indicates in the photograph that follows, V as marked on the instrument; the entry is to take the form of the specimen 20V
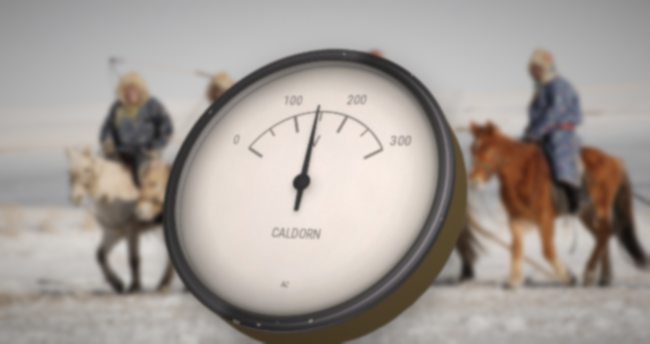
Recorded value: 150V
